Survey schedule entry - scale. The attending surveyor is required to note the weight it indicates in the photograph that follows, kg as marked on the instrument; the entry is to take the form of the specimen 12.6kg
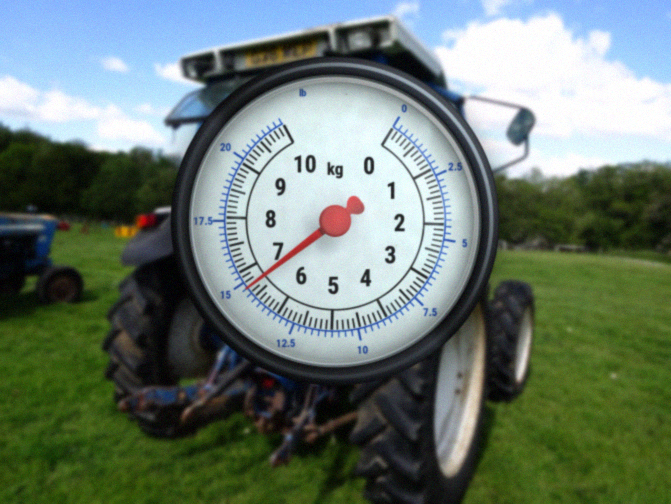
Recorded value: 6.7kg
